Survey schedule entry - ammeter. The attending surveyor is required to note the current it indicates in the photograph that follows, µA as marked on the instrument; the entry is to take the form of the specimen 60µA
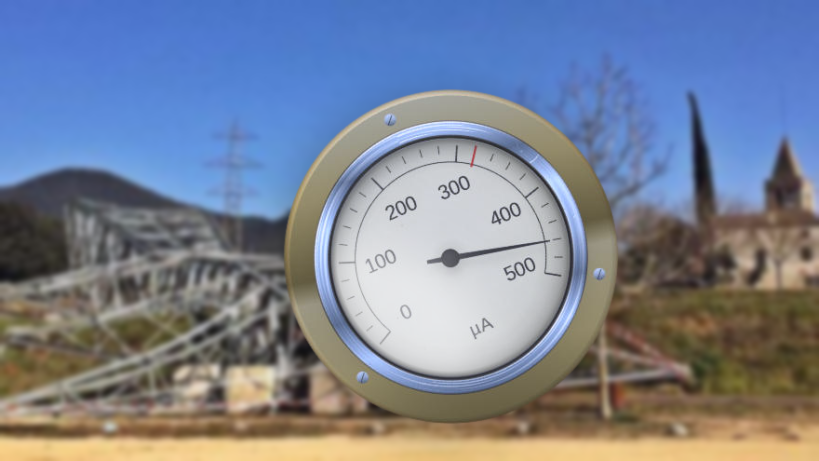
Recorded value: 460µA
